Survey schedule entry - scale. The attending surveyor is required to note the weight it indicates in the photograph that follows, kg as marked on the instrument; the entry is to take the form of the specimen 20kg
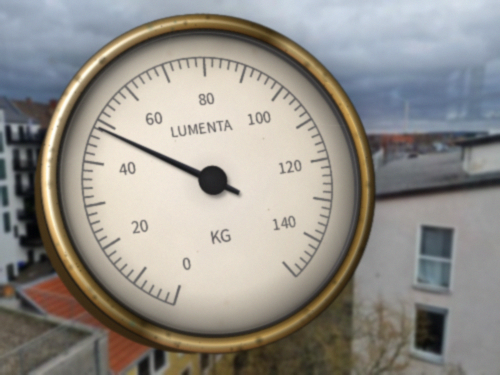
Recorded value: 48kg
